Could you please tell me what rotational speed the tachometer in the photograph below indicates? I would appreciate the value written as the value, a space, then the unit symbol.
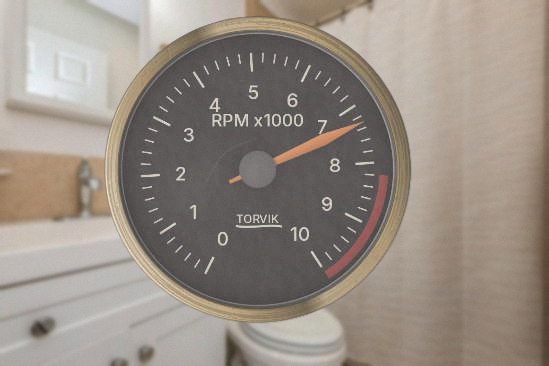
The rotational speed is 7300 rpm
